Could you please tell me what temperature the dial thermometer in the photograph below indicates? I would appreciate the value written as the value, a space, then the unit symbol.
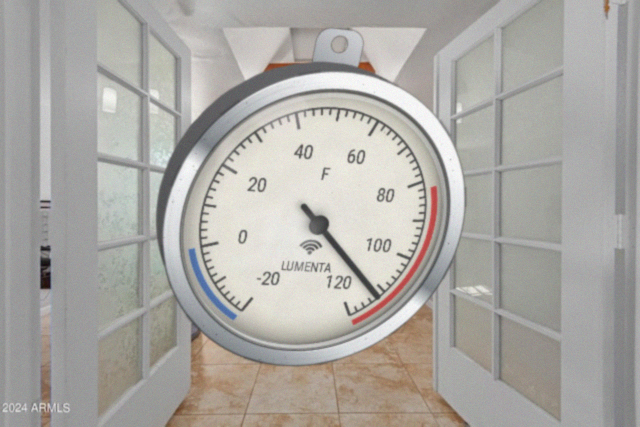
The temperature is 112 °F
